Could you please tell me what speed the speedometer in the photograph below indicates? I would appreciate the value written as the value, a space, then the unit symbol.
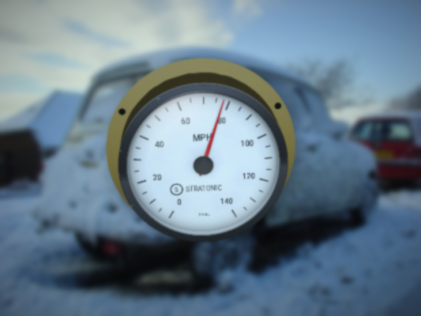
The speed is 77.5 mph
